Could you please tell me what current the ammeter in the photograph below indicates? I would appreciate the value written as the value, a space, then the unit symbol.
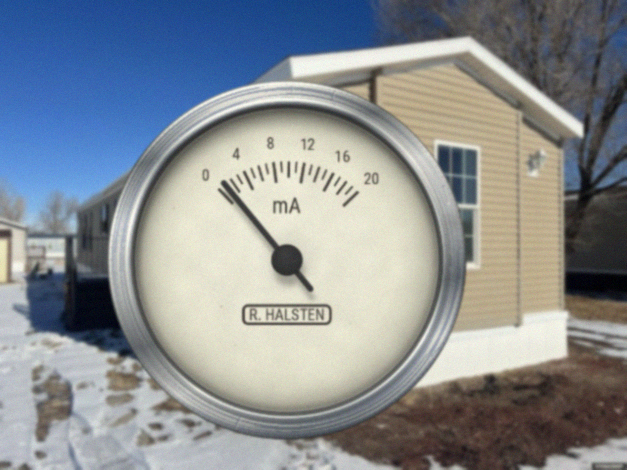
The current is 1 mA
